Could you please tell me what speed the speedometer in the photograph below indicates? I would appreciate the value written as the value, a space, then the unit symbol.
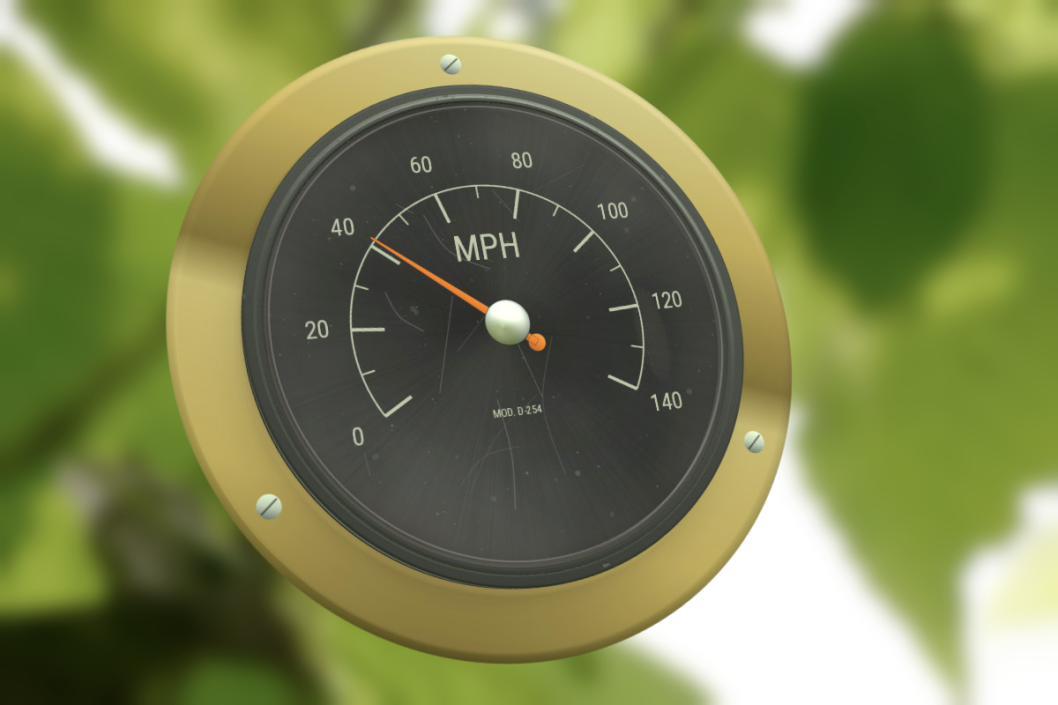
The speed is 40 mph
